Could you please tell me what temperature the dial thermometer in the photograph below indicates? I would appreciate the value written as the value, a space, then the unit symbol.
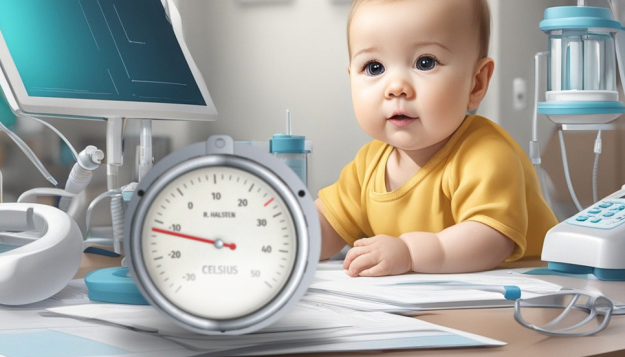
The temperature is -12 °C
